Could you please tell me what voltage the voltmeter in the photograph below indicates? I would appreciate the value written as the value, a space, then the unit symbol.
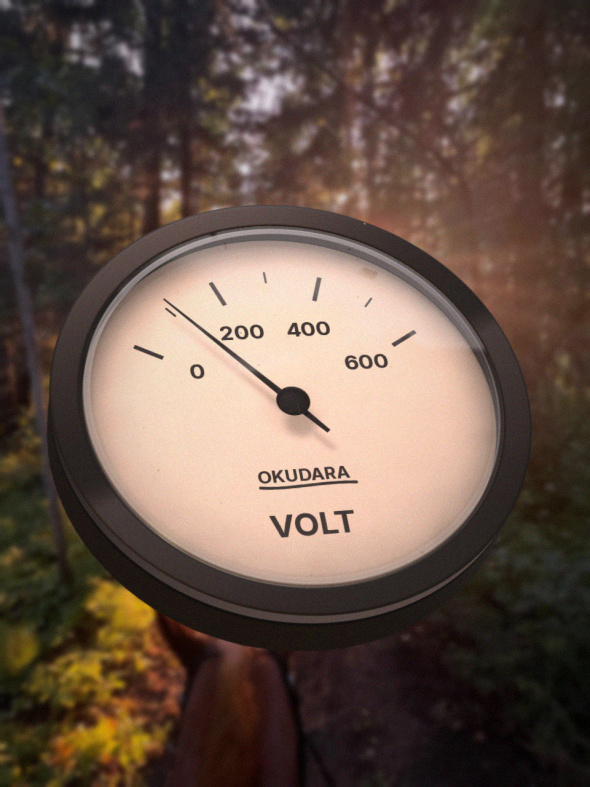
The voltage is 100 V
